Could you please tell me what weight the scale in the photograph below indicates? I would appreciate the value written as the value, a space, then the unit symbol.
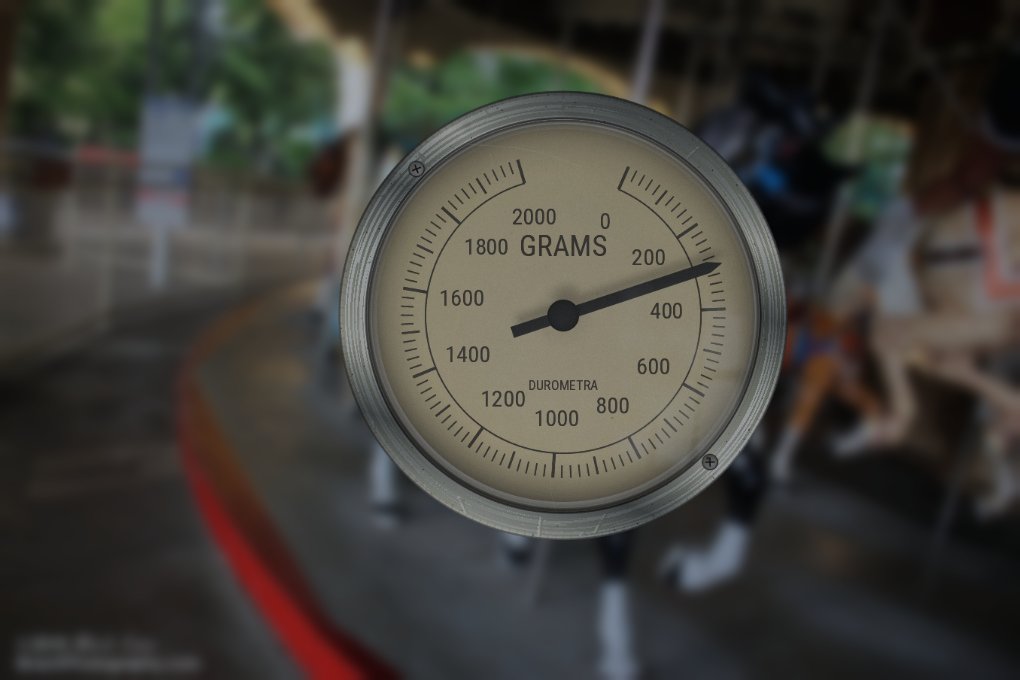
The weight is 300 g
